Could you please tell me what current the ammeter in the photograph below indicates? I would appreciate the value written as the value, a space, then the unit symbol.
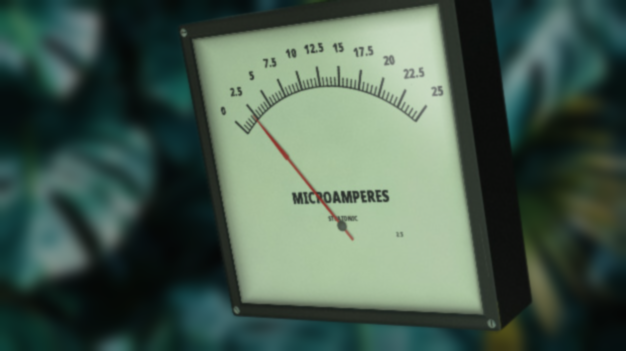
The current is 2.5 µA
